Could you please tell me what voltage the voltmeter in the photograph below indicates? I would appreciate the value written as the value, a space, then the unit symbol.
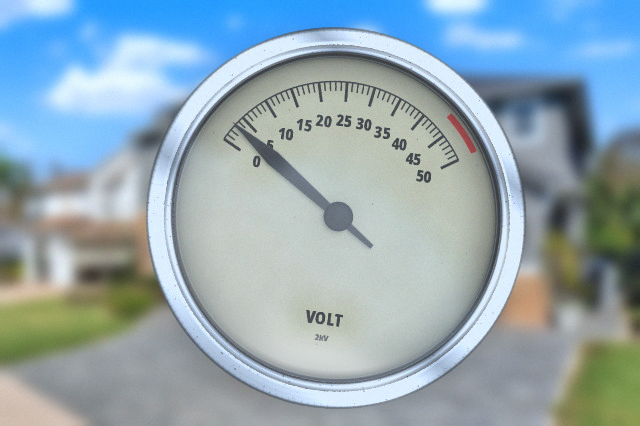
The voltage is 3 V
